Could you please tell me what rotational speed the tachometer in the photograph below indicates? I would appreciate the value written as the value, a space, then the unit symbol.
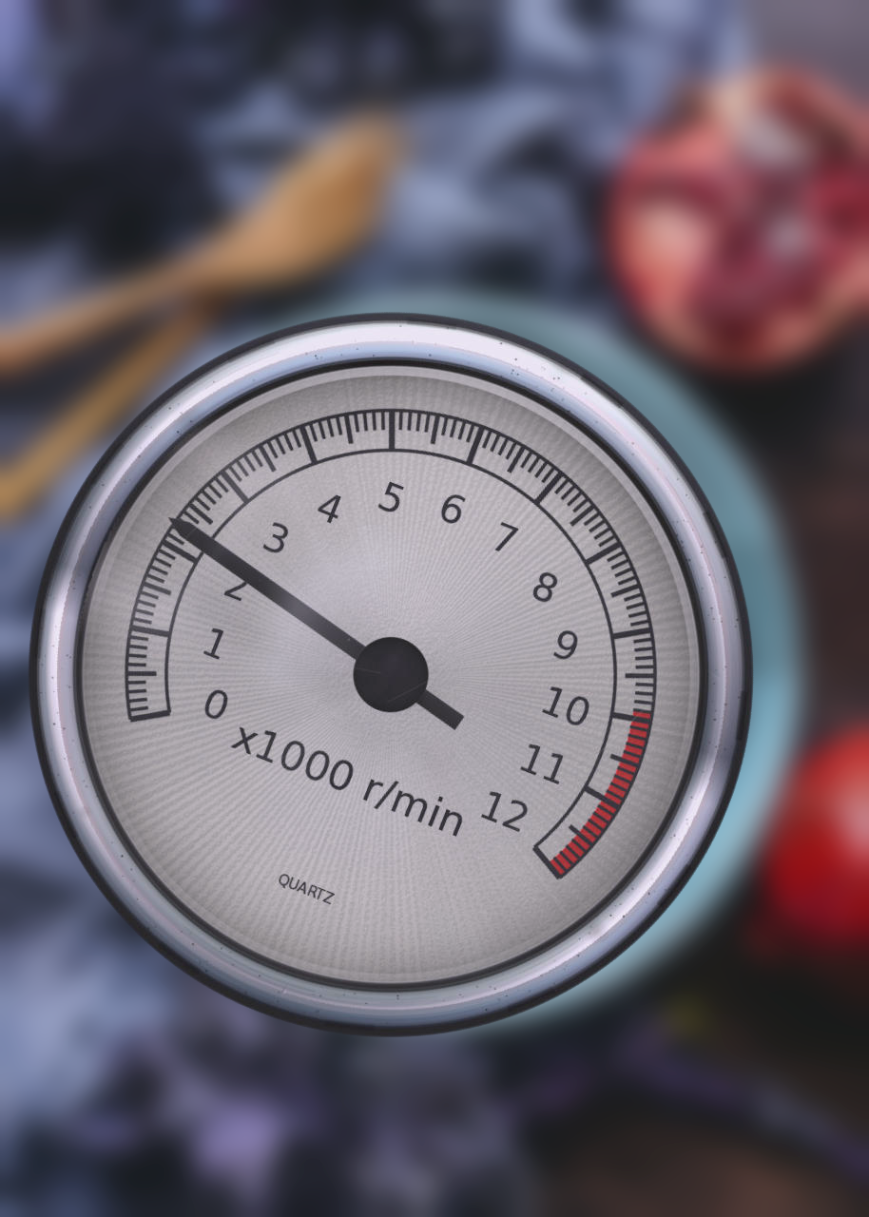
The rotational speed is 2250 rpm
